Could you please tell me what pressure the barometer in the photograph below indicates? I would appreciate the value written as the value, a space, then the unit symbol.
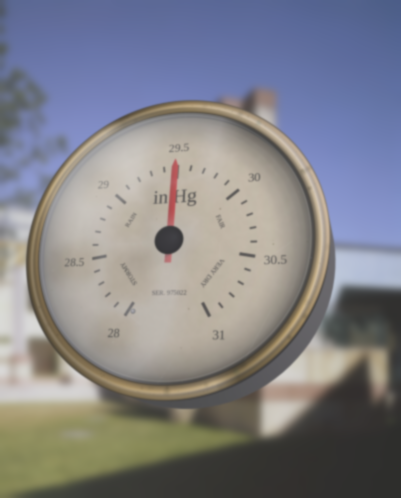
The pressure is 29.5 inHg
